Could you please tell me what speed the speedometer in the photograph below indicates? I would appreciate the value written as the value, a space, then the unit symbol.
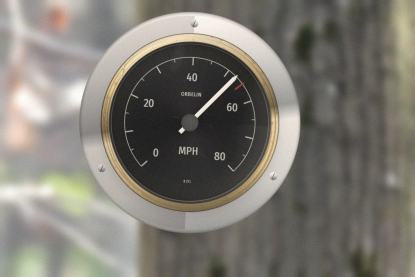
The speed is 52.5 mph
